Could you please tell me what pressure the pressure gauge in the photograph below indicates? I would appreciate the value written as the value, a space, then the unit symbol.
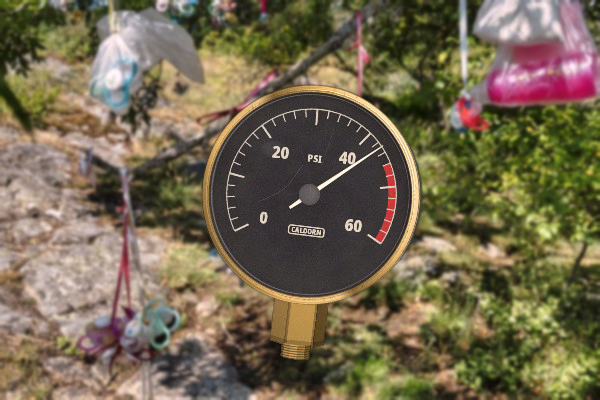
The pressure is 43 psi
